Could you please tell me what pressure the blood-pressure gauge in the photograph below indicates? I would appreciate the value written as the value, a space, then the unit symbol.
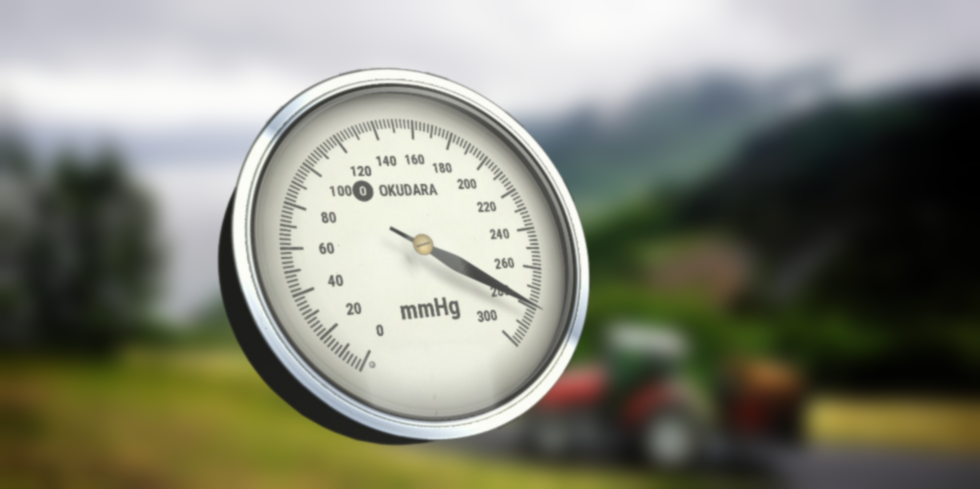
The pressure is 280 mmHg
